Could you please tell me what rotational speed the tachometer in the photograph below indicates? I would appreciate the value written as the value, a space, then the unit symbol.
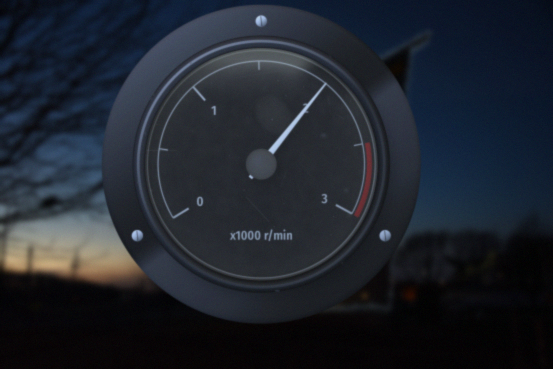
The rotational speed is 2000 rpm
